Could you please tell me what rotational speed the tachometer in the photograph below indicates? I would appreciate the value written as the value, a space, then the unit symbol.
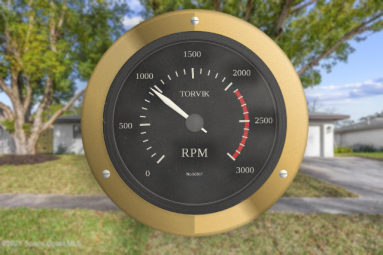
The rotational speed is 950 rpm
